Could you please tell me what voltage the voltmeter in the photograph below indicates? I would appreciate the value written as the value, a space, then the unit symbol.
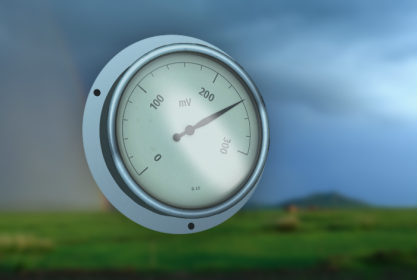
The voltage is 240 mV
